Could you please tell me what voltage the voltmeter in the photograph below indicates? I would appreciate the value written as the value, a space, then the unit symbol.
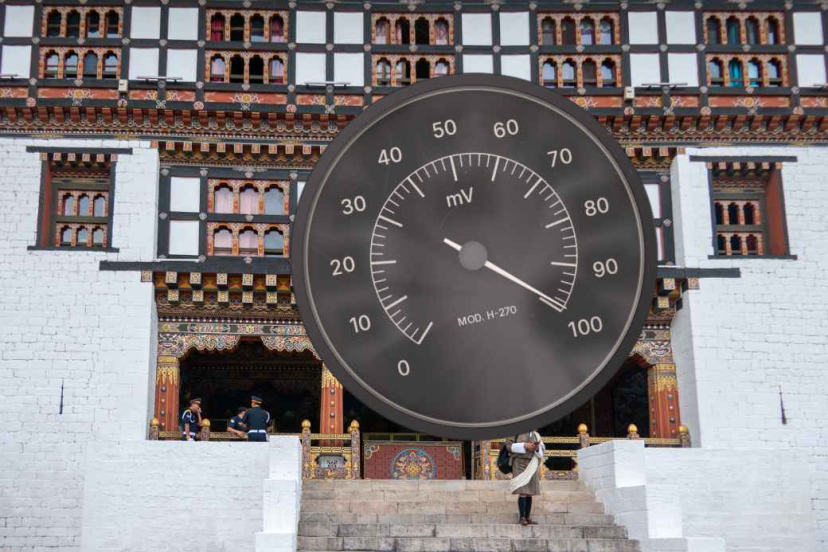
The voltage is 99 mV
